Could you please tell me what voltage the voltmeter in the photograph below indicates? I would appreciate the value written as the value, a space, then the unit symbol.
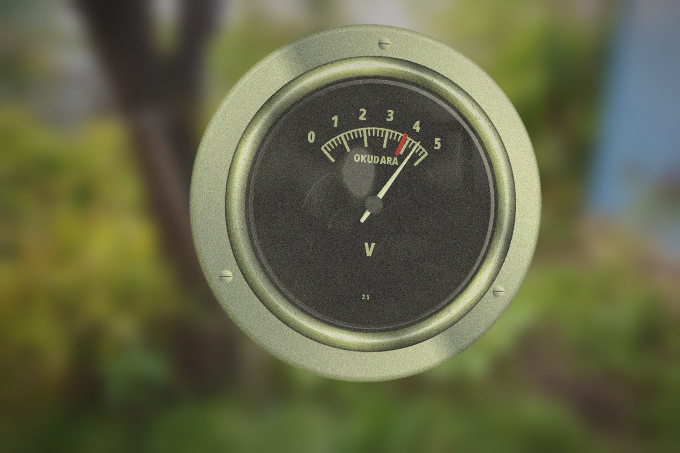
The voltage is 4.4 V
